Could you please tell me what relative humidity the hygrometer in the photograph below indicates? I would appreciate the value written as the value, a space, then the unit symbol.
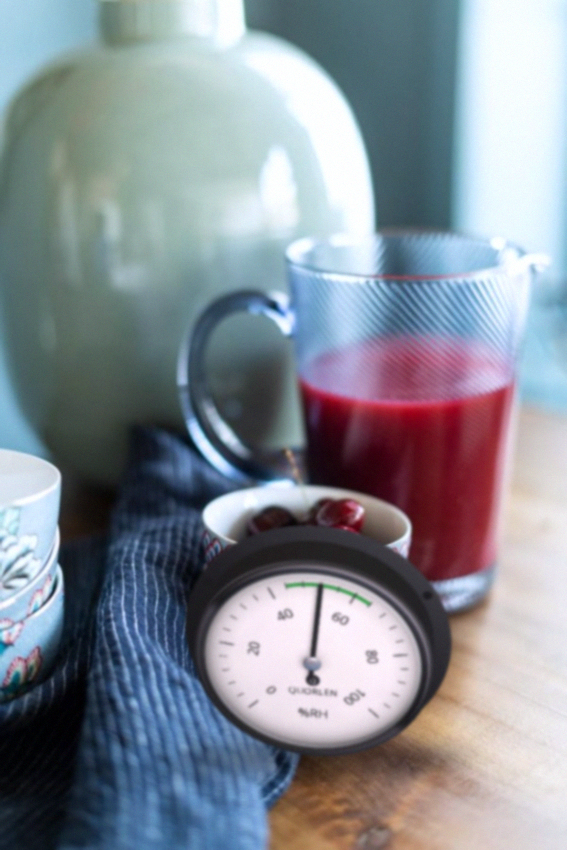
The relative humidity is 52 %
